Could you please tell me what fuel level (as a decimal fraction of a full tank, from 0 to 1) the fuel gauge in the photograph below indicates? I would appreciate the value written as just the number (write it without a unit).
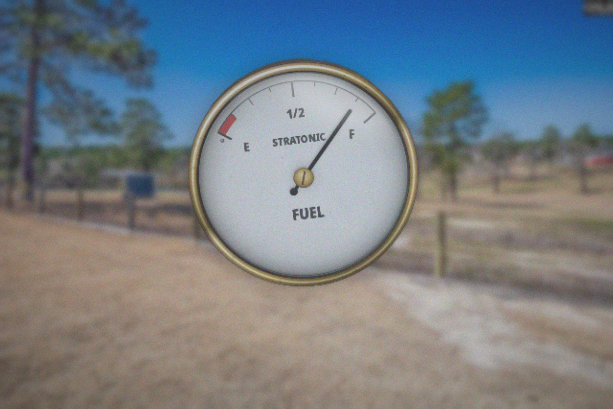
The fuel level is 0.875
